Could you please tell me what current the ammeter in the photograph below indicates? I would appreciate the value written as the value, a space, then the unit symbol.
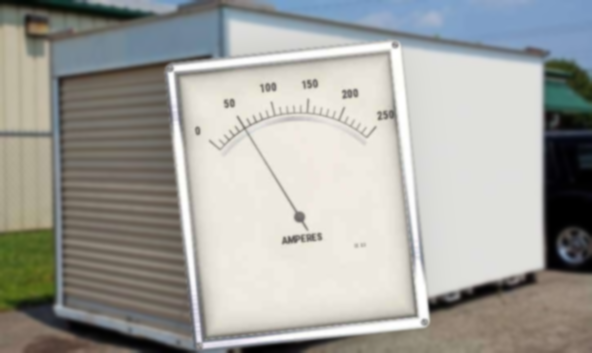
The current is 50 A
